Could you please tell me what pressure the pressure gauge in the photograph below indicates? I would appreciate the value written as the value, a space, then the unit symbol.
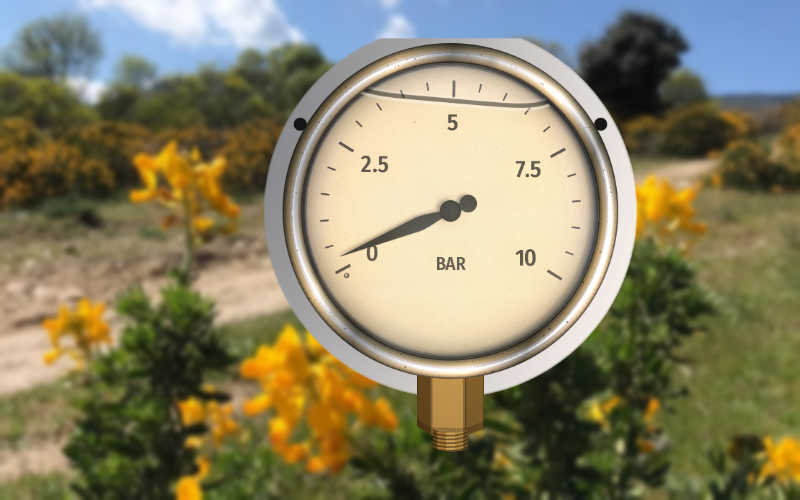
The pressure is 0.25 bar
